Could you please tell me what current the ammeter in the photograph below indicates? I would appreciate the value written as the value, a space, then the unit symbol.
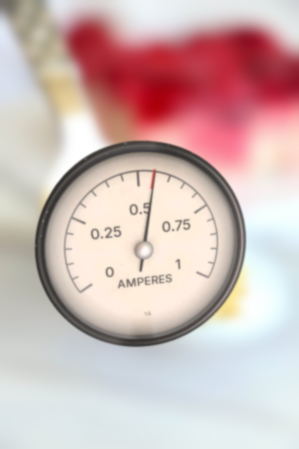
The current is 0.55 A
